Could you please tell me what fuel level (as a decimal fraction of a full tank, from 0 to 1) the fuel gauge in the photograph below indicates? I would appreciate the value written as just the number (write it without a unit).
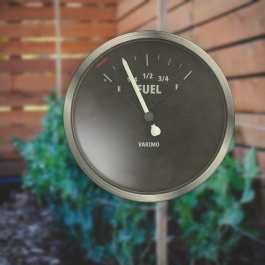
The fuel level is 0.25
